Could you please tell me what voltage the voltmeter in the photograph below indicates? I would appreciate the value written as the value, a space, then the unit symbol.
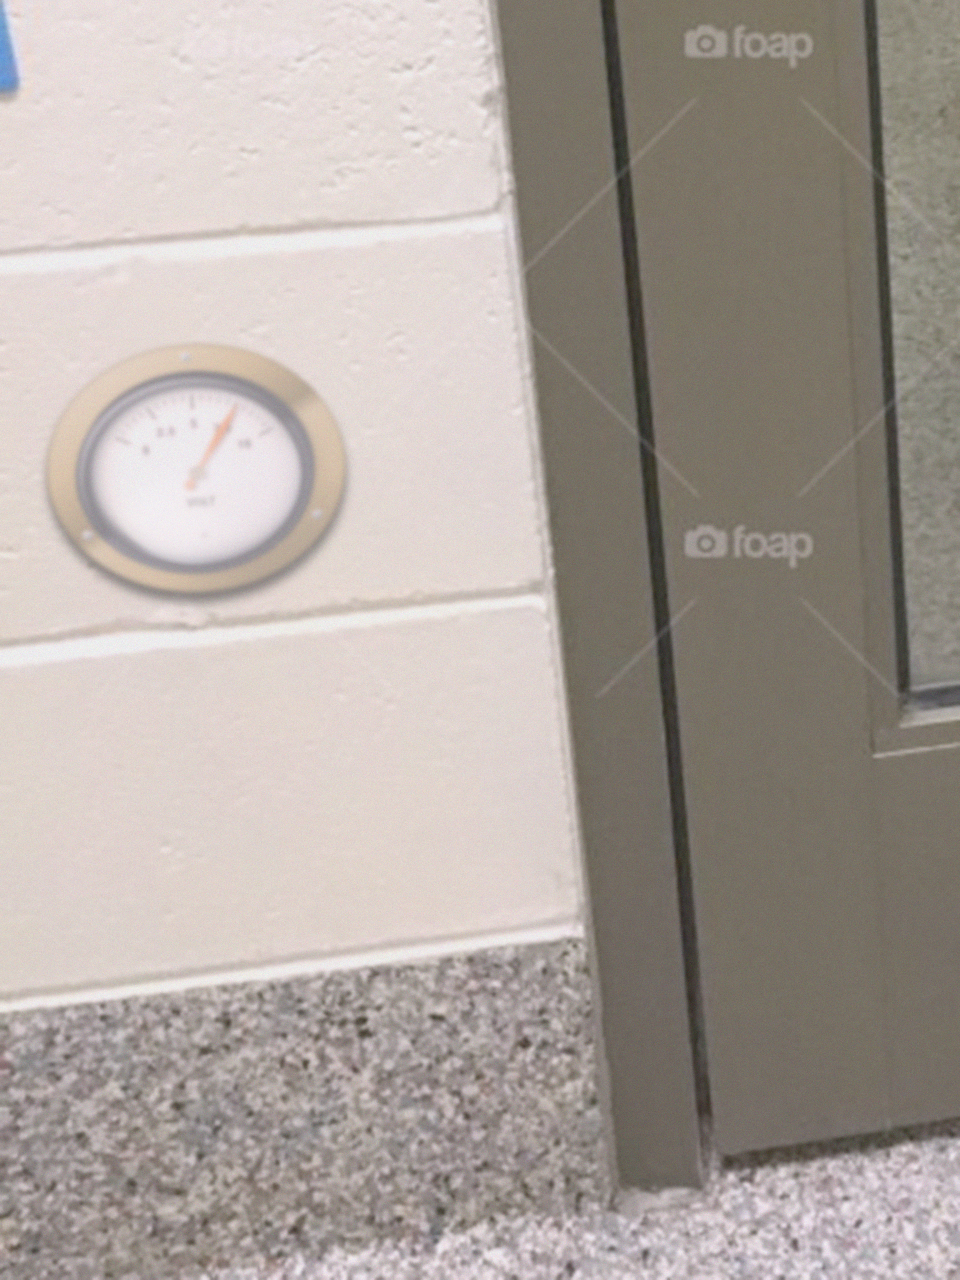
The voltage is 7.5 V
